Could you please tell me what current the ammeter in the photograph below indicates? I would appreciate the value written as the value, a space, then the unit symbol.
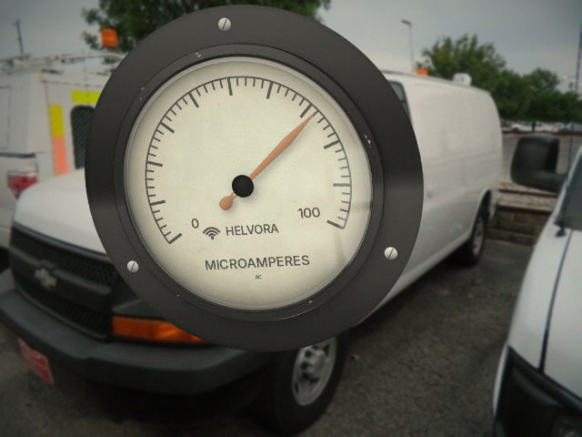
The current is 72 µA
